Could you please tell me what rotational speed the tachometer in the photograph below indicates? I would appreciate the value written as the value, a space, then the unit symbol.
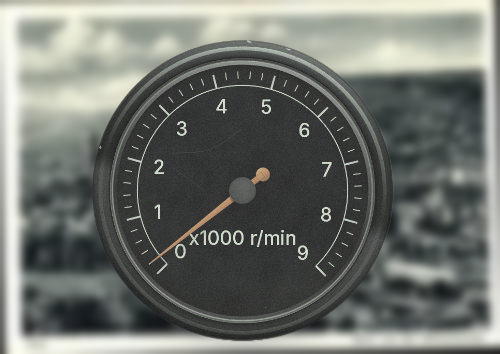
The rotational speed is 200 rpm
